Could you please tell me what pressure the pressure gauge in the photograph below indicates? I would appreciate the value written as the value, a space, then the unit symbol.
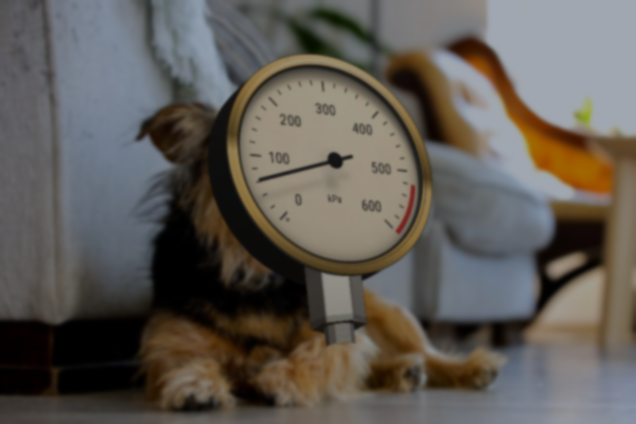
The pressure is 60 kPa
